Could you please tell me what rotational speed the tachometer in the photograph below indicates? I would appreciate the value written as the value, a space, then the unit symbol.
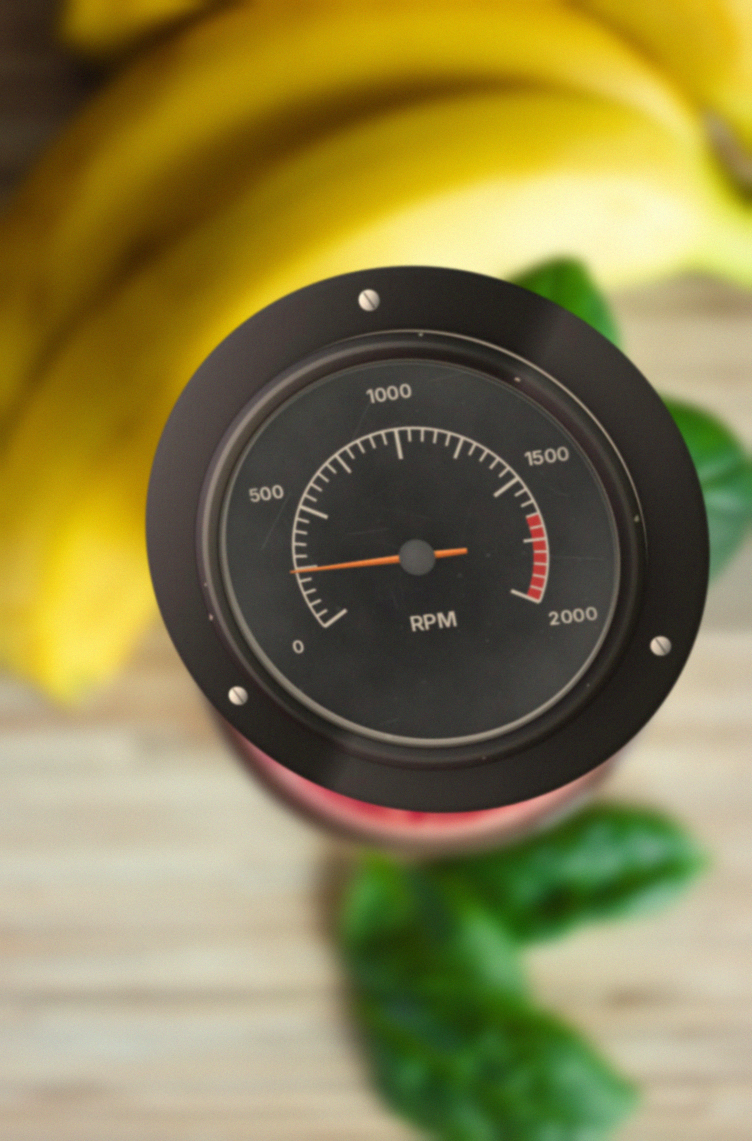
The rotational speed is 250 rpm
